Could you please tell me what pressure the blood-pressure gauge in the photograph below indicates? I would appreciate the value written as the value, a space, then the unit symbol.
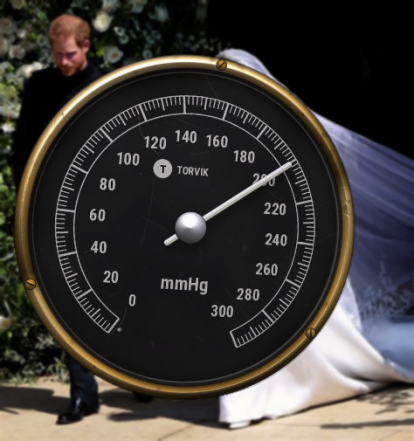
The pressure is 200 mmHg
